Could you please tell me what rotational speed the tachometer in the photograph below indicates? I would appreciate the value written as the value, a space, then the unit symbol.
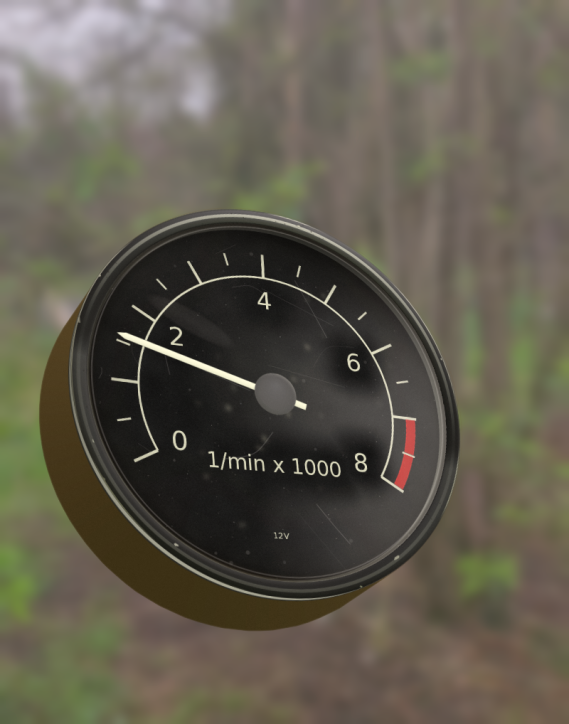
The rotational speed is 1500 rpm
